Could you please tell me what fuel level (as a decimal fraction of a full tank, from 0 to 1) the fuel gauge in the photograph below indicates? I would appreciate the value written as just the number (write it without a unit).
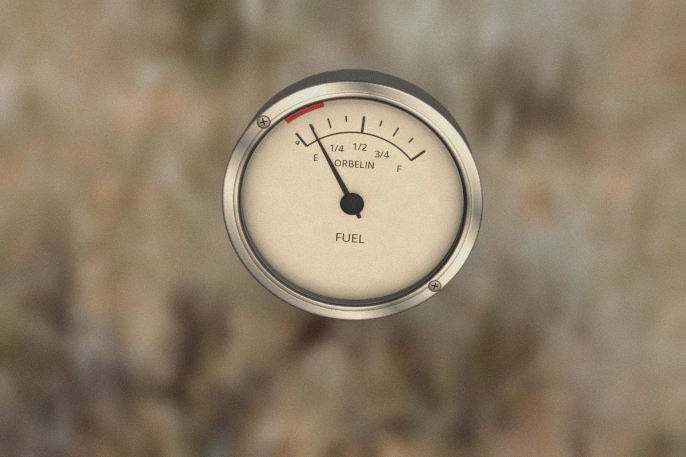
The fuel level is 0.125
